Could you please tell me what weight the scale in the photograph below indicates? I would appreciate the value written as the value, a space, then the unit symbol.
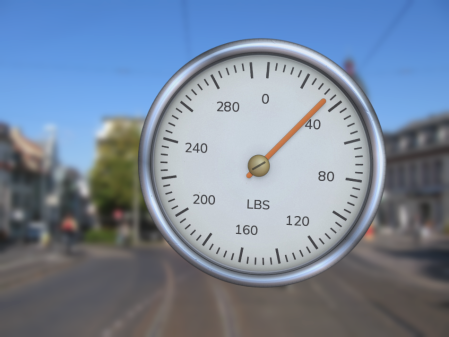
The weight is 34 lb
